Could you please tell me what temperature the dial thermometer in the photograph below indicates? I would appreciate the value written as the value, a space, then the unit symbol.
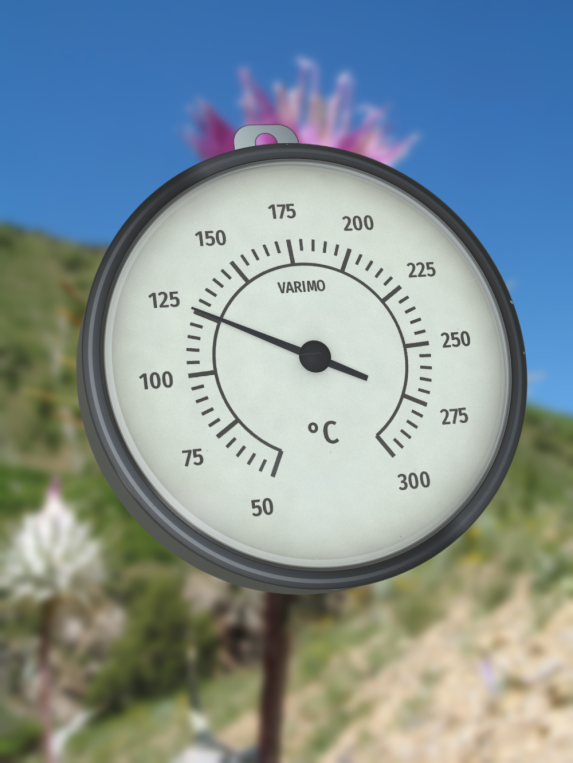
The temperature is 125 °C
